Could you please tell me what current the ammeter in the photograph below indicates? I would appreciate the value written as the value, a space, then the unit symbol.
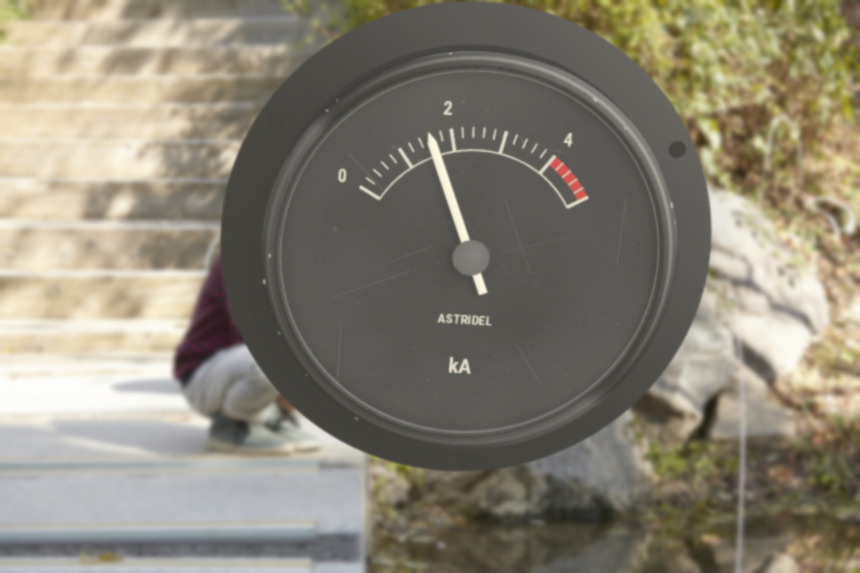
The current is 1.6 kA
